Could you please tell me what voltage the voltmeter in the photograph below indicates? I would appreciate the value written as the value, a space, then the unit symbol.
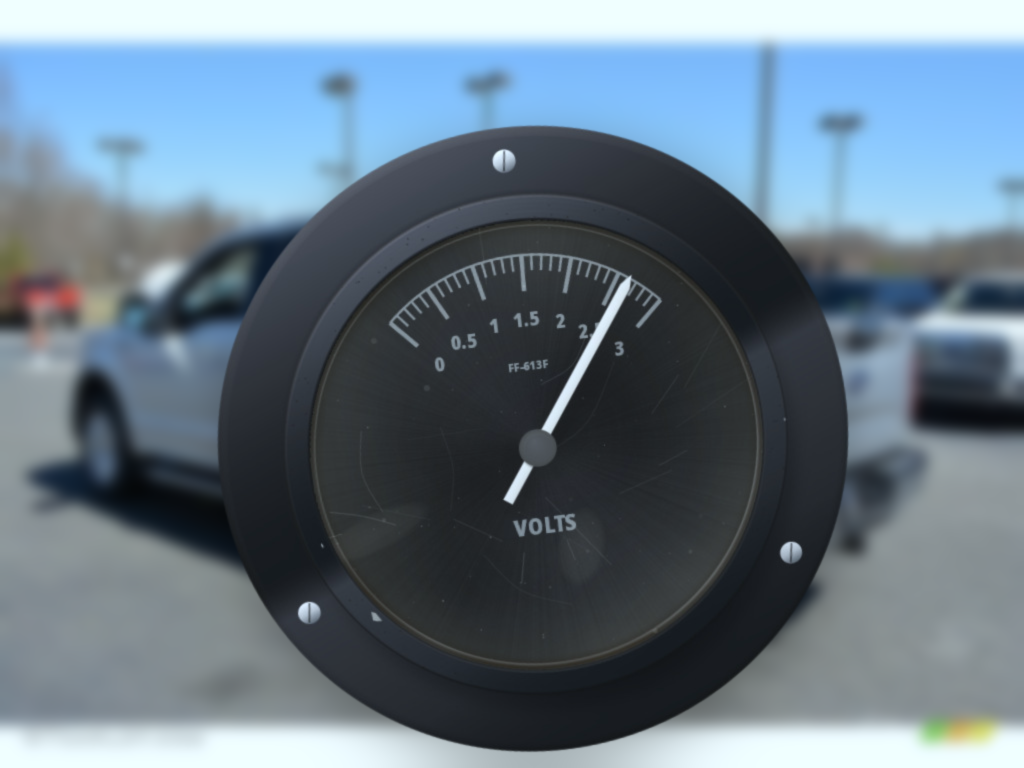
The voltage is 2.6 V
